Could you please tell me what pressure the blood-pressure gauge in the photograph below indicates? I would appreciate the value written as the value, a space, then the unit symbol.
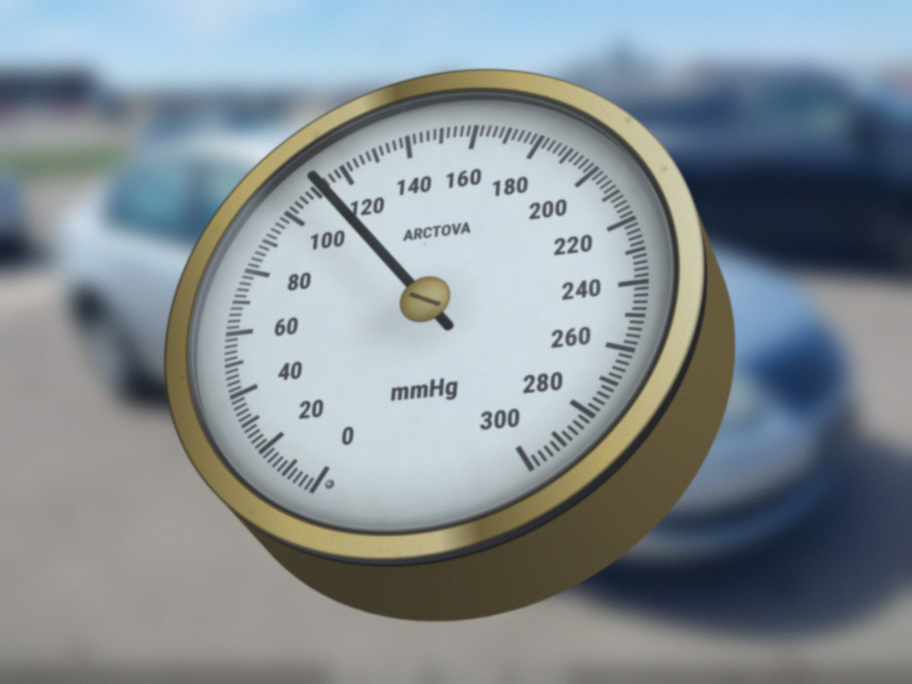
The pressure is 112 mmHg
